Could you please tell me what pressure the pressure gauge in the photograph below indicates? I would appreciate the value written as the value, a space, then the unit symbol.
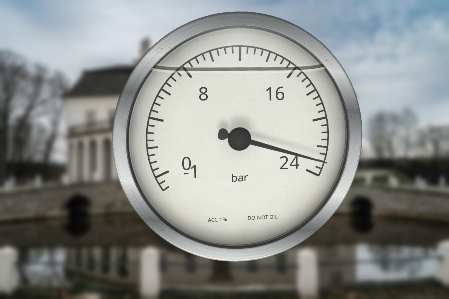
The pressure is 23 bar
